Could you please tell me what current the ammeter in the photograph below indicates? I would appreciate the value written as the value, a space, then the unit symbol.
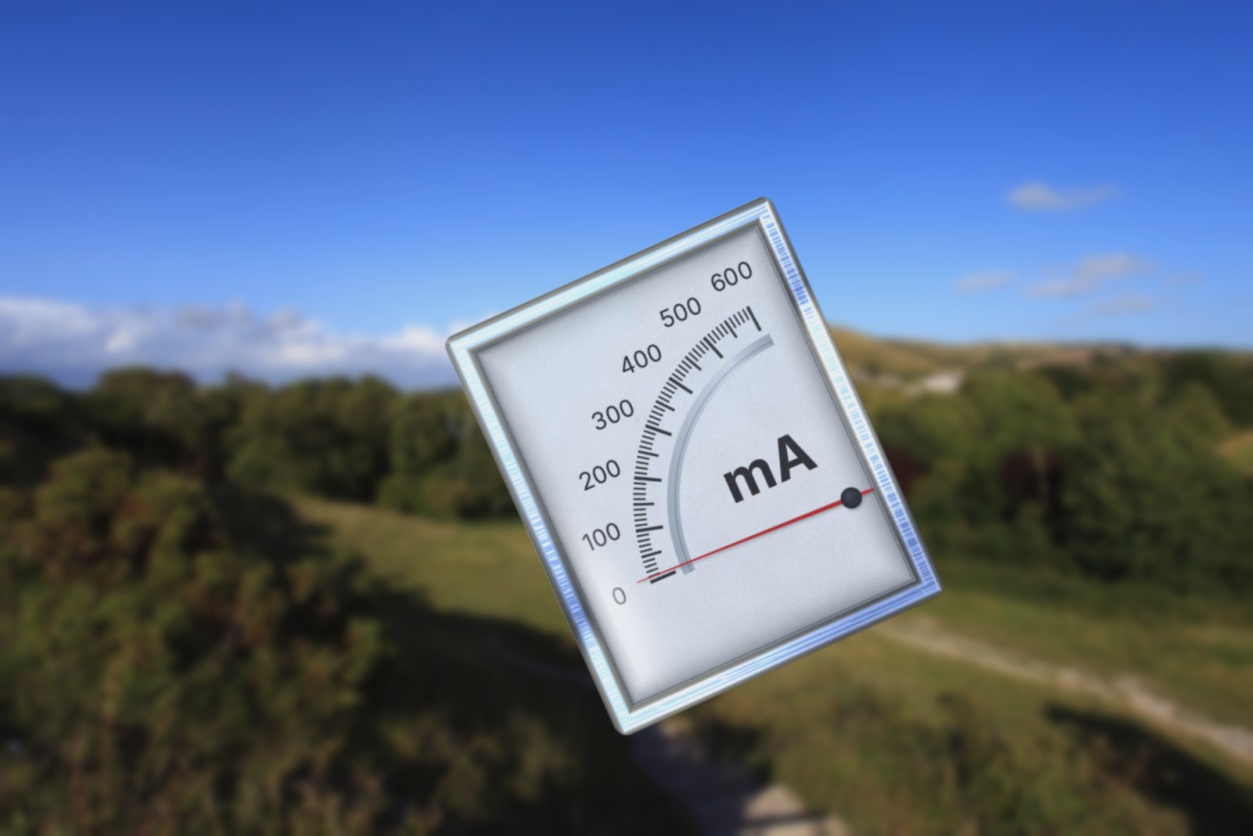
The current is 10 mA
